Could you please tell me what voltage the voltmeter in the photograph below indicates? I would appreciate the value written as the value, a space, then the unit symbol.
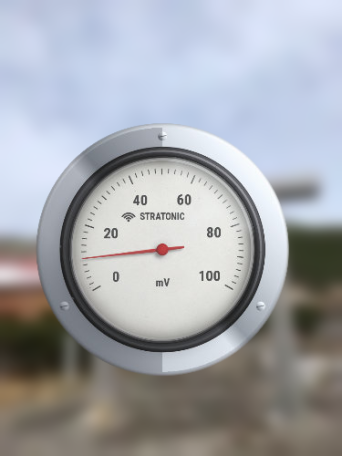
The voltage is 10 mV
